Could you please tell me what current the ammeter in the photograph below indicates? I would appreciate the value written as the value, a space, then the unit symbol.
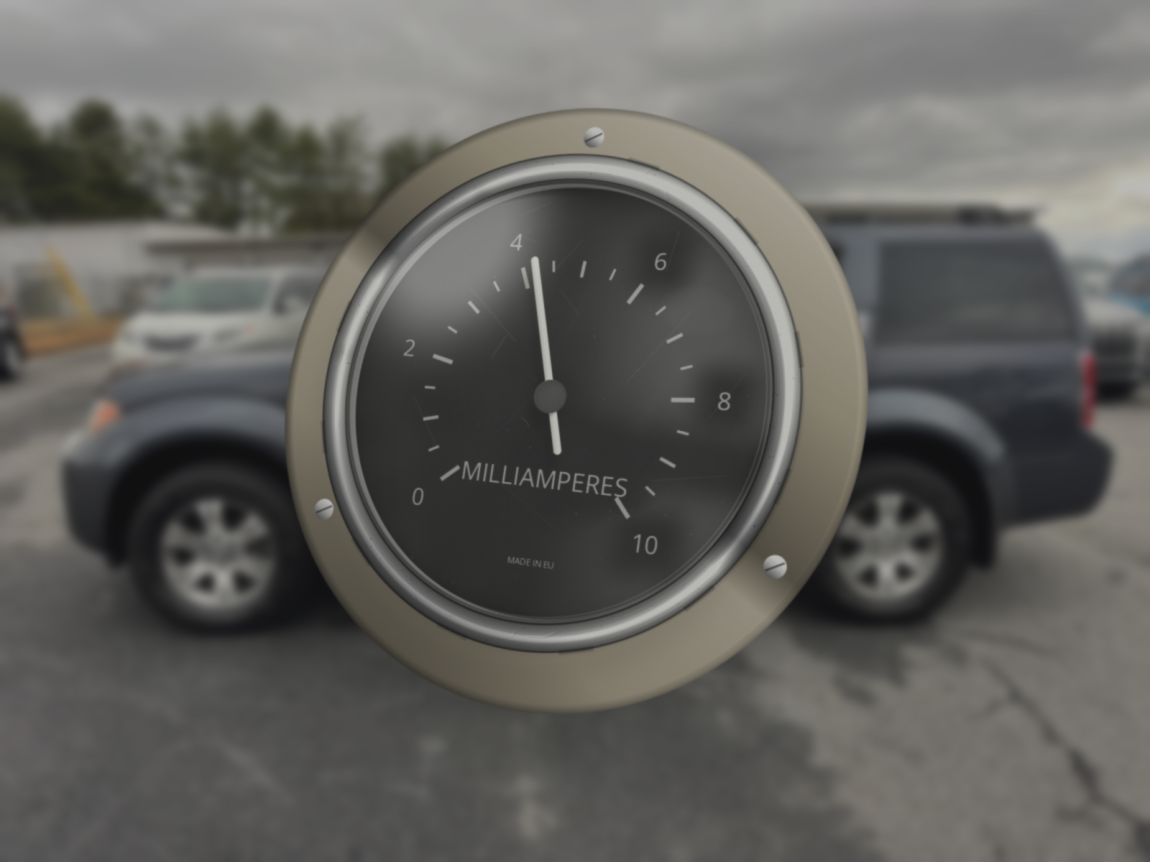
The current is 4.25 mA
